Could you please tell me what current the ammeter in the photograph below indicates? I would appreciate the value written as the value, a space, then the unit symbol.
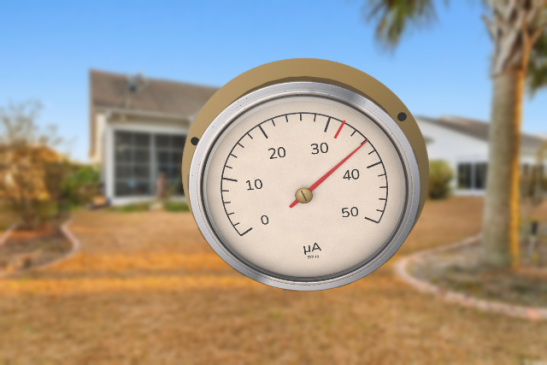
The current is 36 µA
